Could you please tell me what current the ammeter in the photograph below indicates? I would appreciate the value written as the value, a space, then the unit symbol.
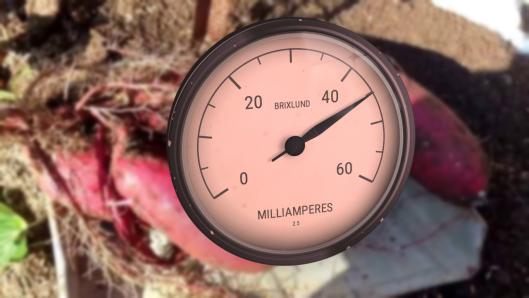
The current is 45 mA
